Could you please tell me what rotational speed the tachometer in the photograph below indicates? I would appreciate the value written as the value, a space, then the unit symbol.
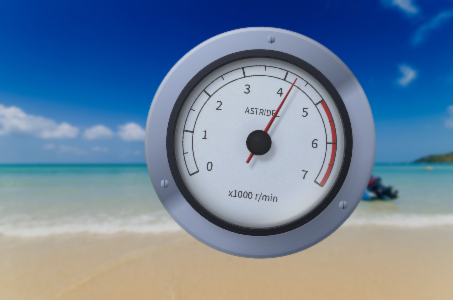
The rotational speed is 4250 rpm
